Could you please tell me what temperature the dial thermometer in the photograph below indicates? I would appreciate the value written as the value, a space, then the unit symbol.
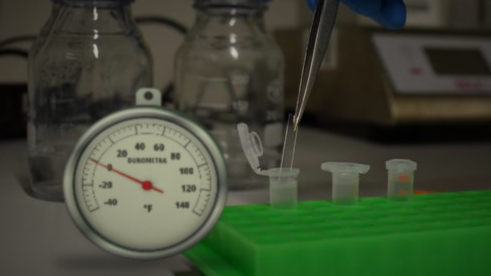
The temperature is 0 °F
